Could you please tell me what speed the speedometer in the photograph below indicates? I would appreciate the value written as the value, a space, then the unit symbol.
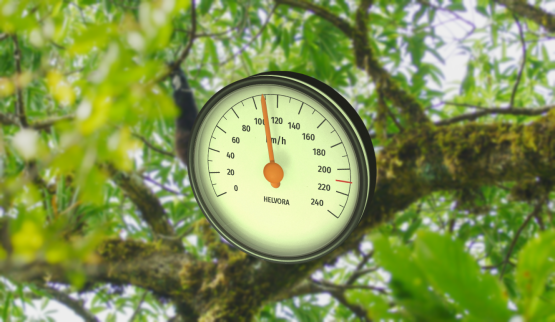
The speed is 110 km/h
